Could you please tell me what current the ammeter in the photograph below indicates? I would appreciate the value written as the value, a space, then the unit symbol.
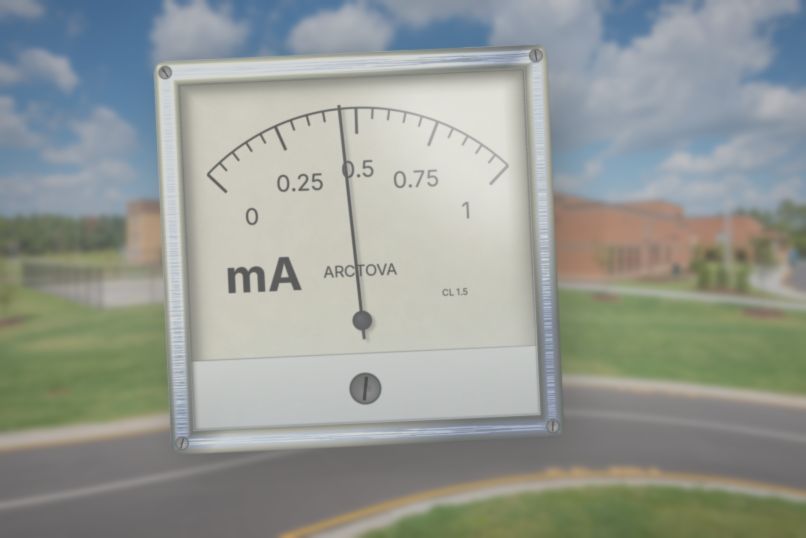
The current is 0.45 mA
